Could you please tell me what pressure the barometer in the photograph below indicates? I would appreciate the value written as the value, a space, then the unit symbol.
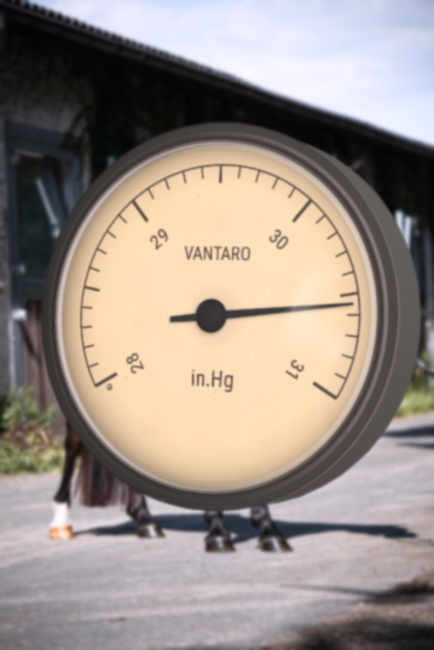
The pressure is 30.55 inHg
